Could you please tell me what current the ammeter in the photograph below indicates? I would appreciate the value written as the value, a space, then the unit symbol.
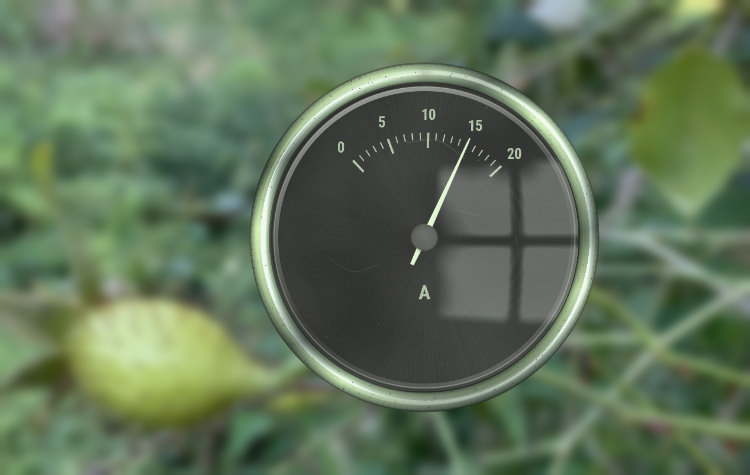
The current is 15 A
